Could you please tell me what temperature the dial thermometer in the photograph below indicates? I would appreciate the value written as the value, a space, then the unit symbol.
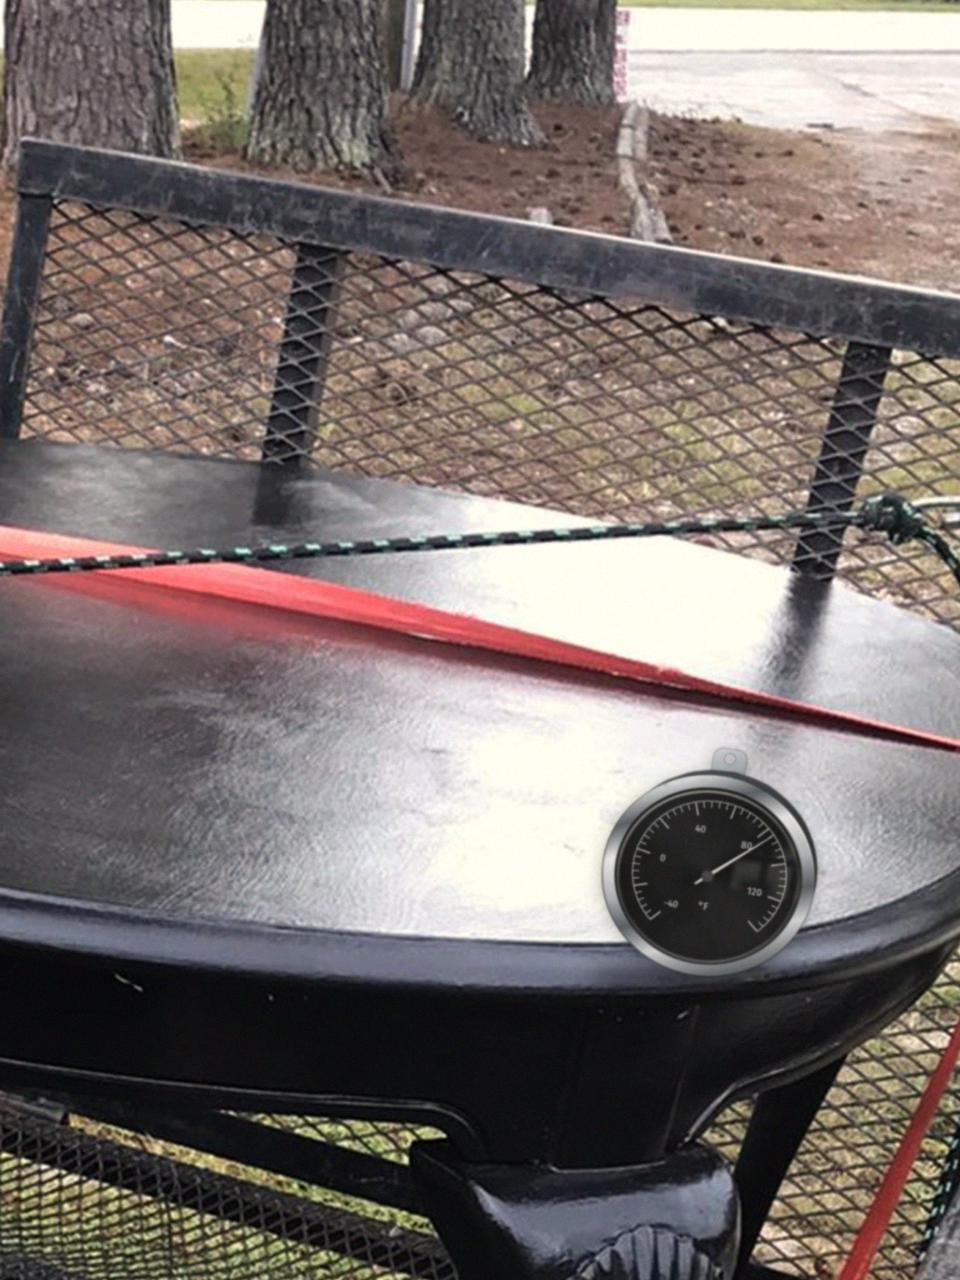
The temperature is 84 °F
